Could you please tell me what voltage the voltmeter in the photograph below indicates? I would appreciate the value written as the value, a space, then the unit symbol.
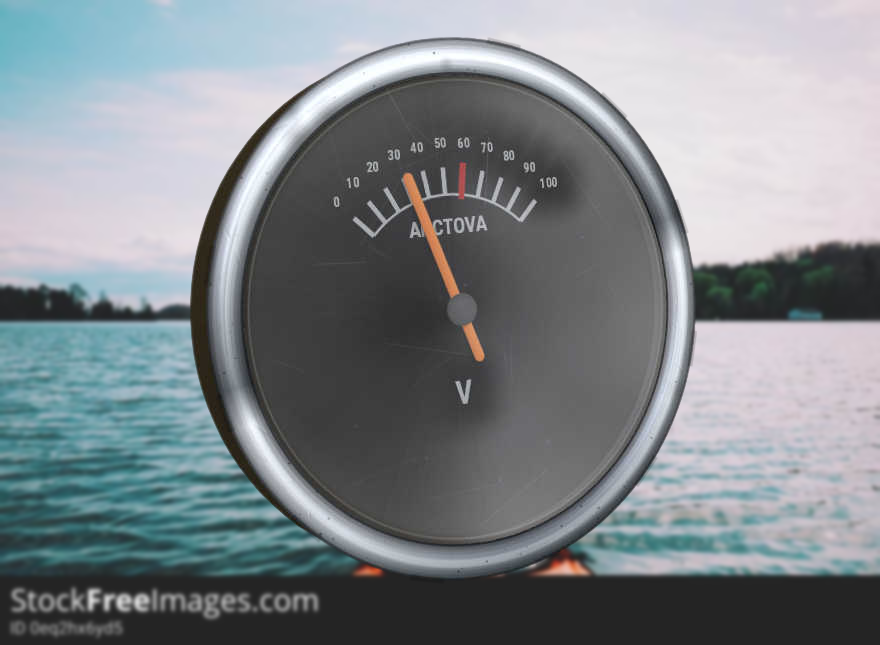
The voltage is 30 V
